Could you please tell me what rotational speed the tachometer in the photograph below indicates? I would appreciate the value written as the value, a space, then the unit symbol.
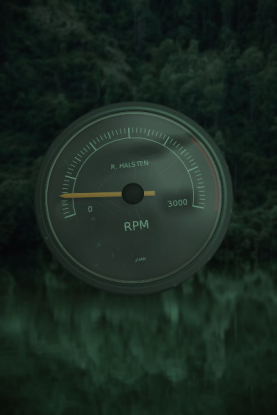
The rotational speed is 250 rpm
